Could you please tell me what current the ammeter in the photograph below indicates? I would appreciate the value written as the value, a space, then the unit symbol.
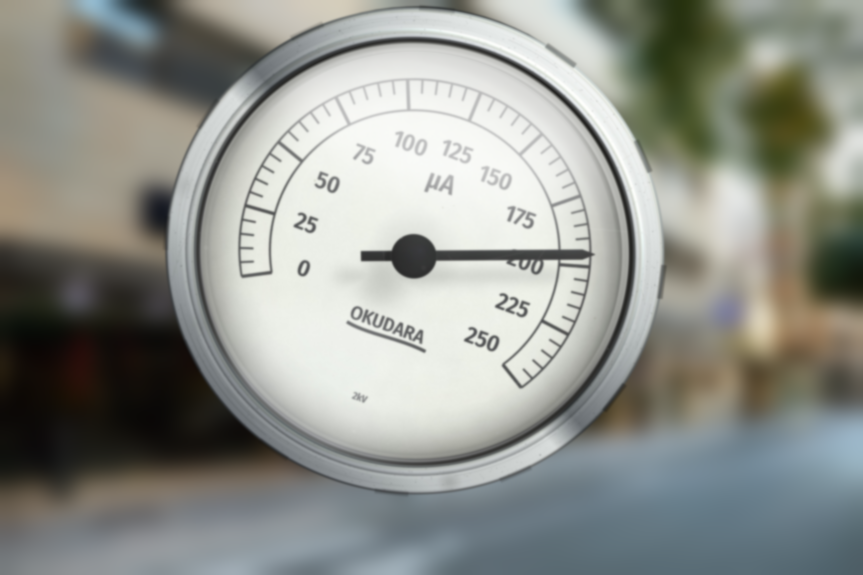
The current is 195 µA
